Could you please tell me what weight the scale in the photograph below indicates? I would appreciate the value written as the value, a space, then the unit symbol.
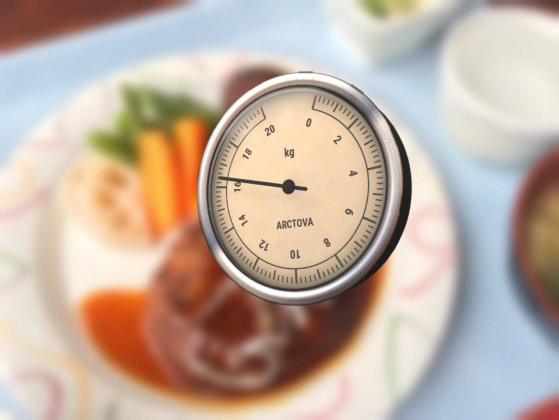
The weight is 16.4 kg
